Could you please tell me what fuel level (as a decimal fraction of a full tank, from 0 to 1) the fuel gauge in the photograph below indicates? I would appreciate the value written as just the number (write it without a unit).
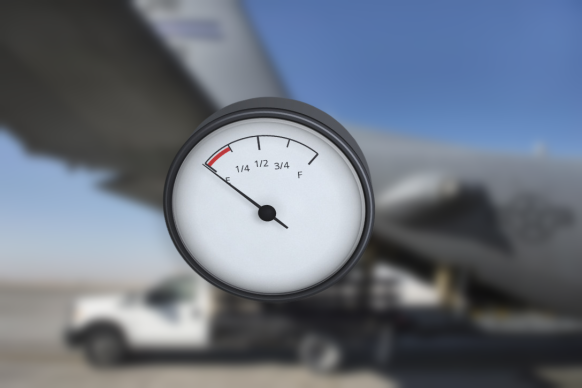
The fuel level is 0
